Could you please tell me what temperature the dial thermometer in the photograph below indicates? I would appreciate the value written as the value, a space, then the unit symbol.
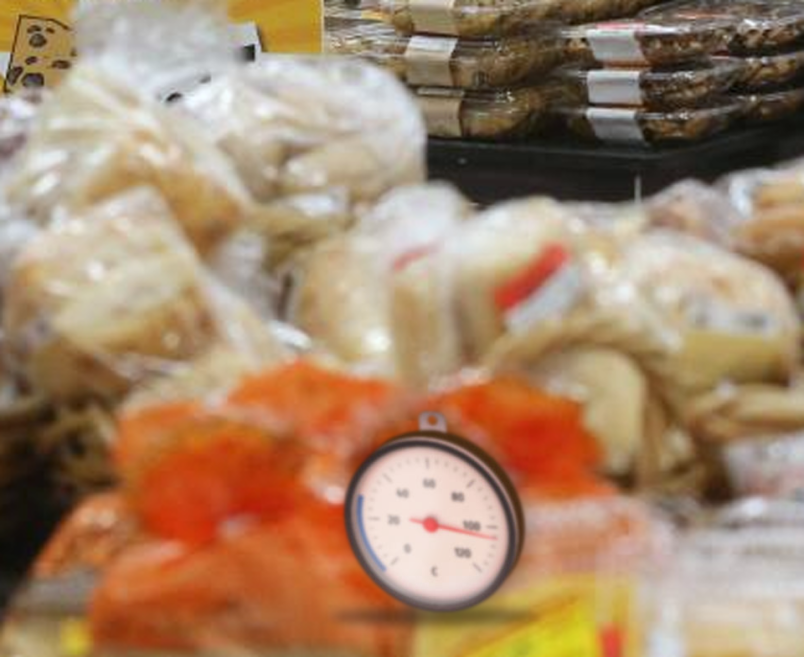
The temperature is 104 °C
